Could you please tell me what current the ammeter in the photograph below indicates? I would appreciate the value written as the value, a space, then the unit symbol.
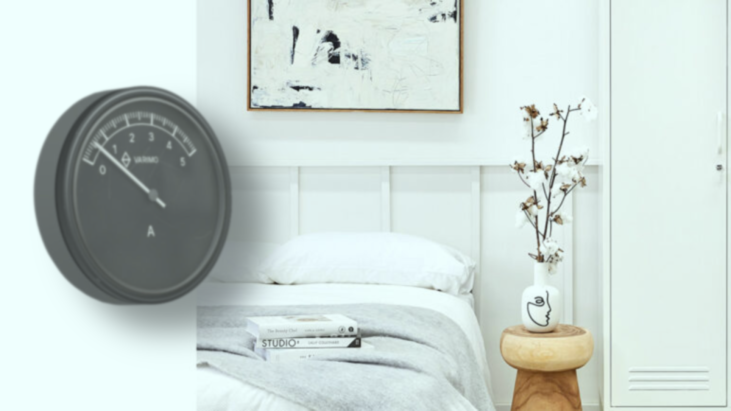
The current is 0.5 A
